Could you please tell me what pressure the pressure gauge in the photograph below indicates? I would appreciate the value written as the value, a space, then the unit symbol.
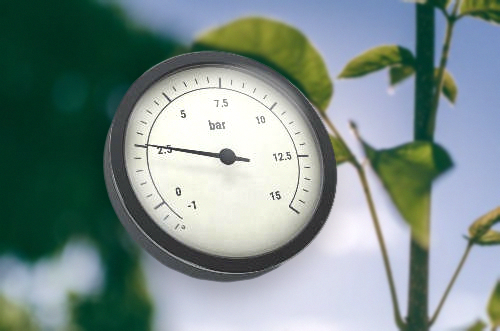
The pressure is 2.5 bar
